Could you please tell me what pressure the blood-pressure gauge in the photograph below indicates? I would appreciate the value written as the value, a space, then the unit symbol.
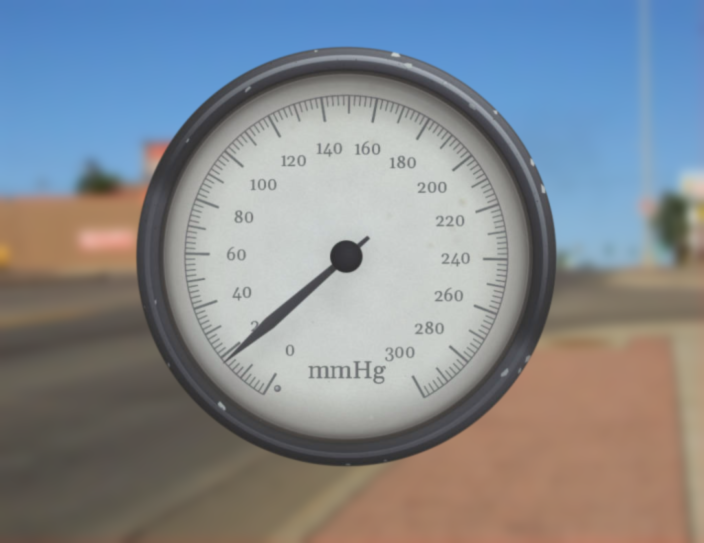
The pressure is 18 mmHg
